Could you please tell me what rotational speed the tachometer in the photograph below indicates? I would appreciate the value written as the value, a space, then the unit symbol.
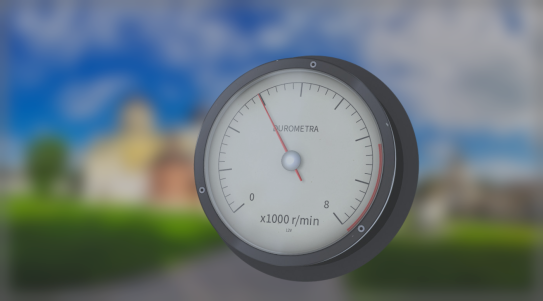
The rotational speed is 3000 rpm
